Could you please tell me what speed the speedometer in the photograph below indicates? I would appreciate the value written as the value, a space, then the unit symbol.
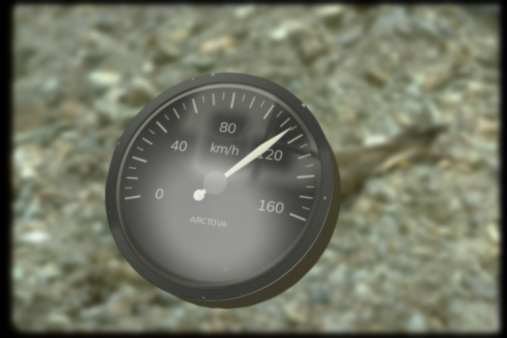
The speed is 115 km/h
